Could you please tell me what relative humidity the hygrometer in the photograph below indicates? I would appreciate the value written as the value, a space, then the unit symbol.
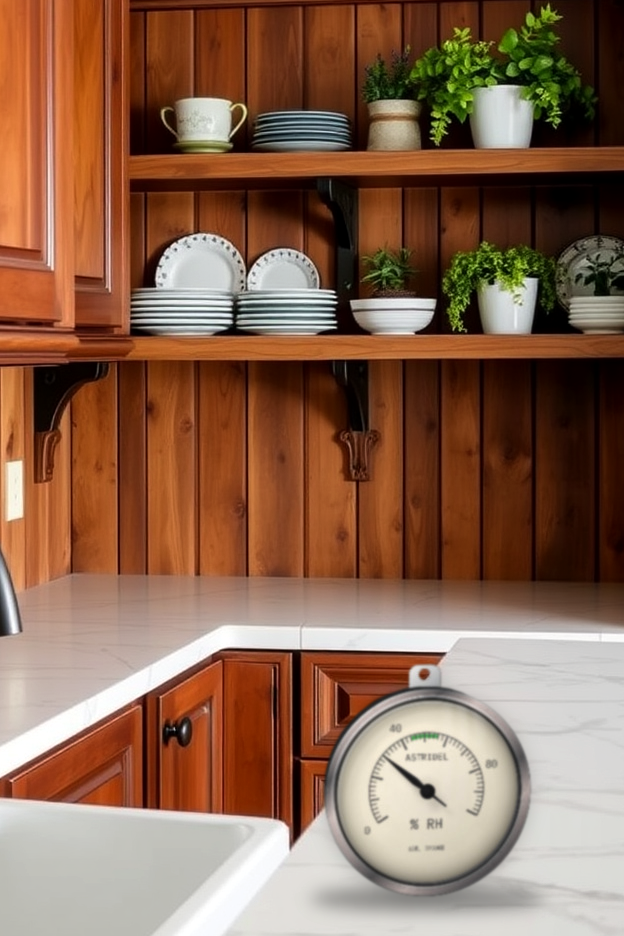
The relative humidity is 30 %
